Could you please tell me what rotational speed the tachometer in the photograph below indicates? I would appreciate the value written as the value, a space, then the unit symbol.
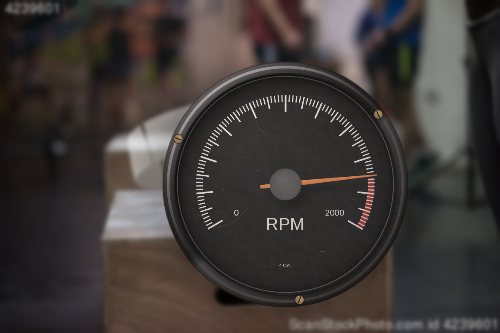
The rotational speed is 1700 rpm
